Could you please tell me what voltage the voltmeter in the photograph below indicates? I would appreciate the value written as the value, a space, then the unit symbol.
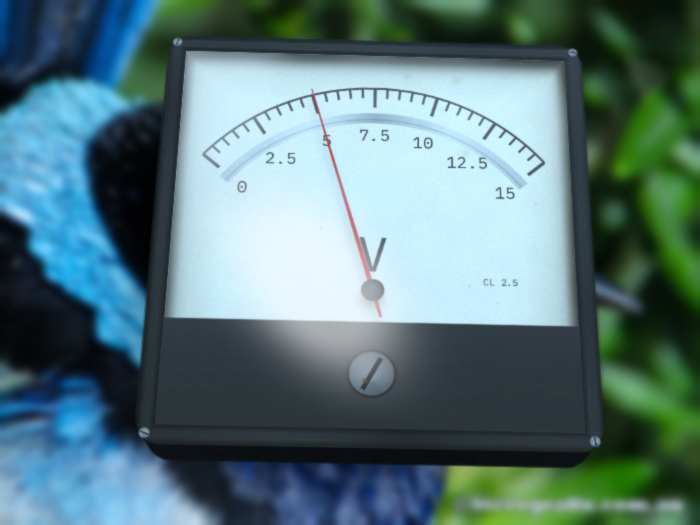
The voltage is 5 V
